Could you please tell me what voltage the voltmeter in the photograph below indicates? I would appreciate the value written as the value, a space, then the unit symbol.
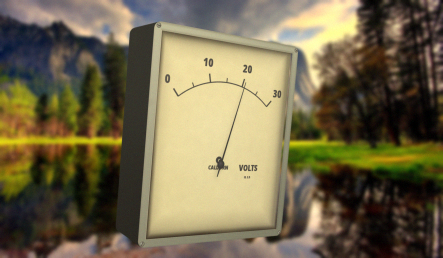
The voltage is 20 V
